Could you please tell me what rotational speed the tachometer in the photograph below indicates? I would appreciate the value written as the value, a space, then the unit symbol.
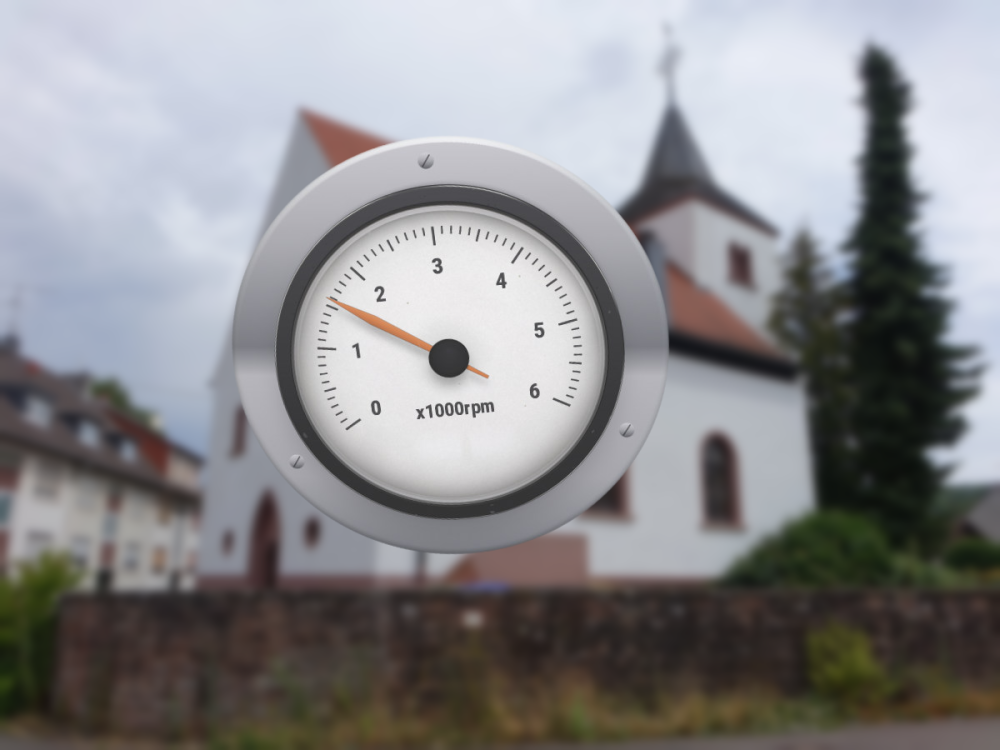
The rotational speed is 1600 rpm
